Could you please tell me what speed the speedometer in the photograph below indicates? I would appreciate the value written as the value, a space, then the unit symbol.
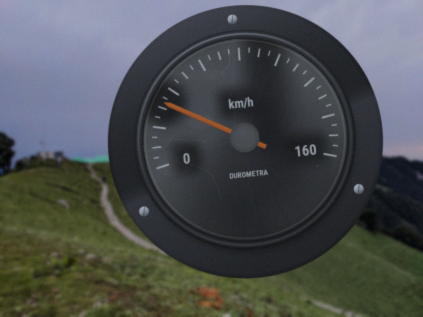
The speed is 32.5 km/h
